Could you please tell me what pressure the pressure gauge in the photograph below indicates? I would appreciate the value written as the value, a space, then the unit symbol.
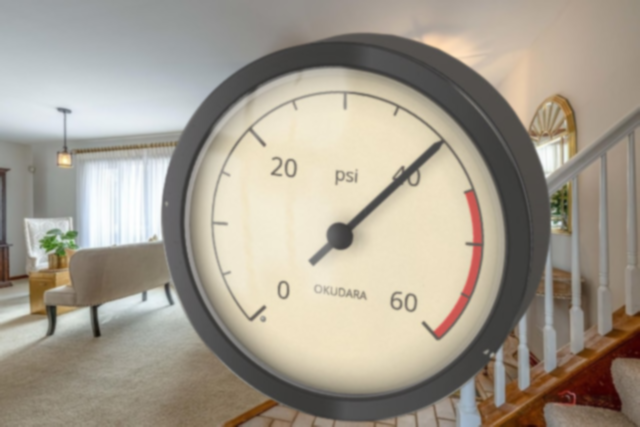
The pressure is 40 psi
